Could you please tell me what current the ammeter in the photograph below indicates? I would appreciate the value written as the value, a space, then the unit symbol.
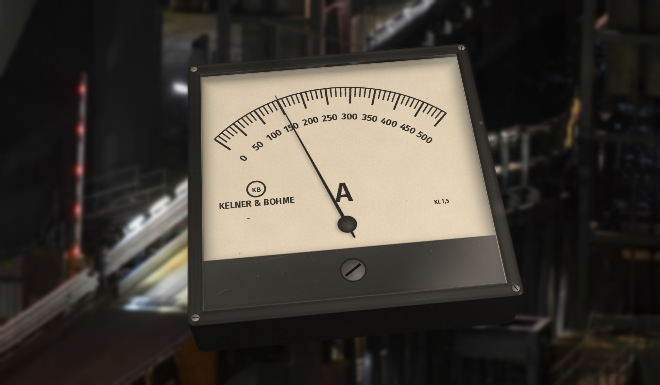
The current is 150 A
